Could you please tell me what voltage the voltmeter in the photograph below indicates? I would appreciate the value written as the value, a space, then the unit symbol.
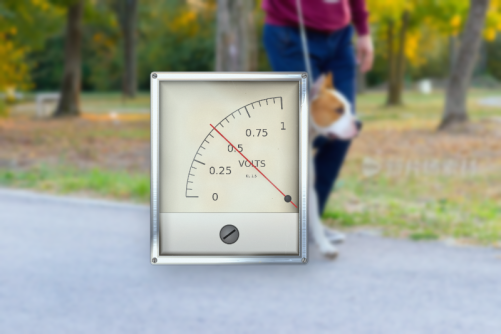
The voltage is 0.5 V
